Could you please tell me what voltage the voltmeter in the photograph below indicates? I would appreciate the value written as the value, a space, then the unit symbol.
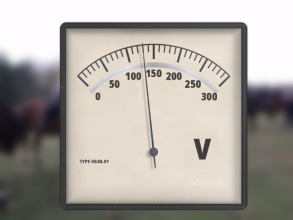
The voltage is 130 V
